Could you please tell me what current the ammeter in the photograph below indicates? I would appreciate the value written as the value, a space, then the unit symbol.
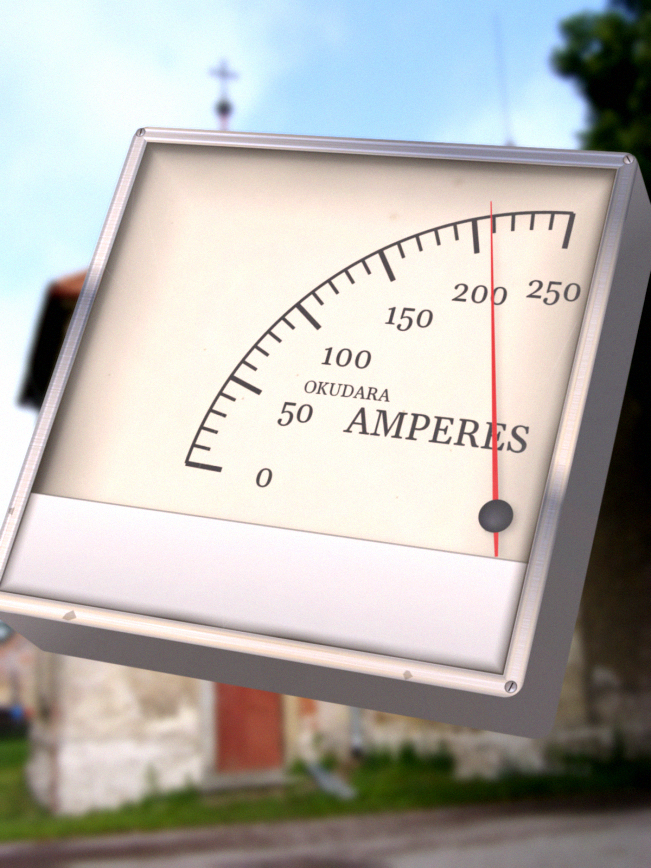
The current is 210 A
